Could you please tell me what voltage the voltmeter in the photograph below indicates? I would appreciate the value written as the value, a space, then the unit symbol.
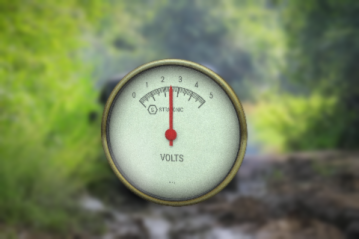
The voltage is 2.5 V
